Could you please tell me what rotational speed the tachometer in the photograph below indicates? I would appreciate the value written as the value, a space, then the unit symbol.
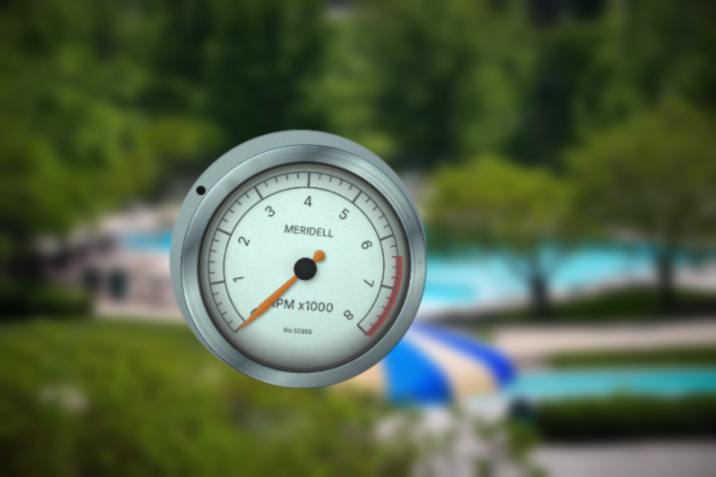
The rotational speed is 0 rpm
